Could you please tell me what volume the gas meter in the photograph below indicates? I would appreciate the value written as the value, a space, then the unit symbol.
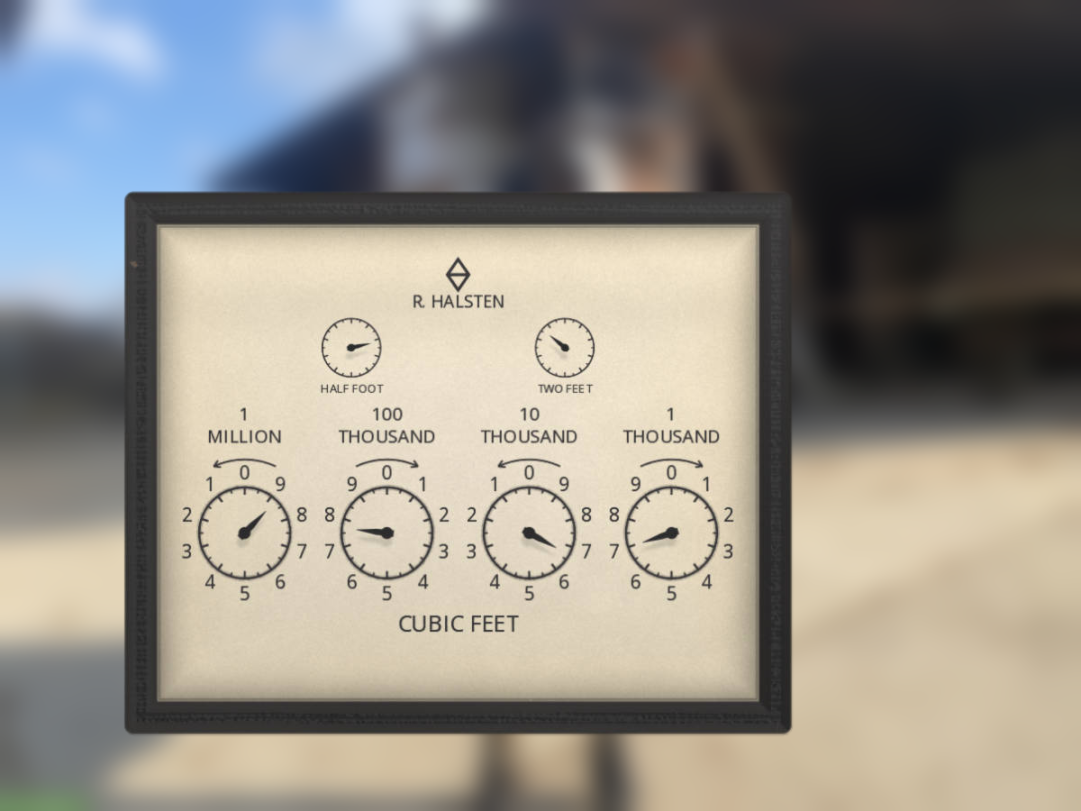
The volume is 876700 ft³
